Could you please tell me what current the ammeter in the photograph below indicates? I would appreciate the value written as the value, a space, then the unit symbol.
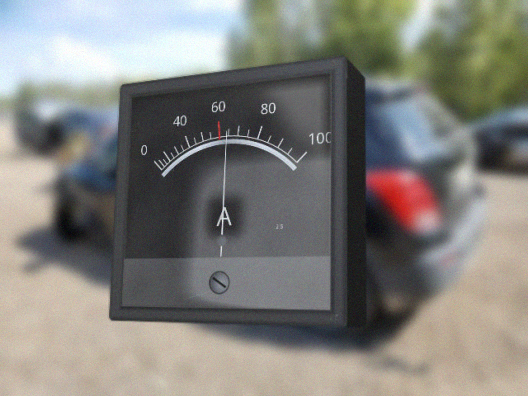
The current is 65 A
